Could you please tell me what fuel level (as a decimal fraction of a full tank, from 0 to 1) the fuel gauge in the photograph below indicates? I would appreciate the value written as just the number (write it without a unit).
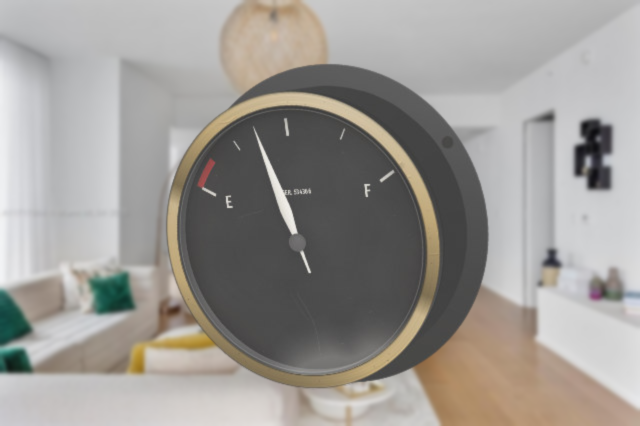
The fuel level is 0.375
